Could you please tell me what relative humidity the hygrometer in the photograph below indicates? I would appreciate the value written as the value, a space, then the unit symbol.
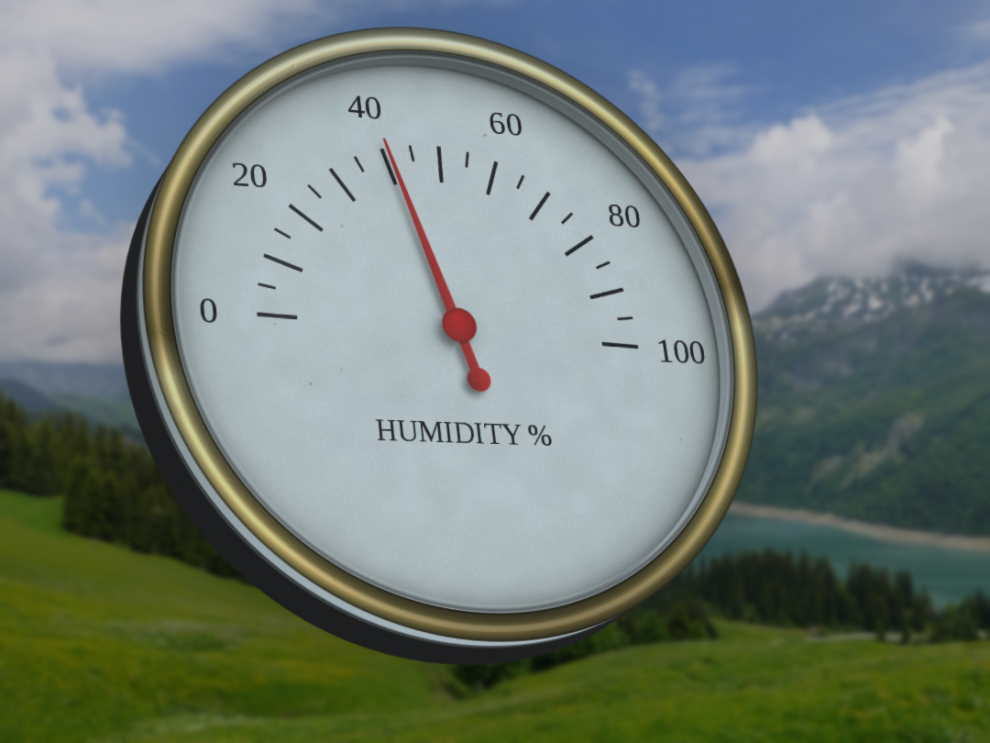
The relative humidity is 40 %
